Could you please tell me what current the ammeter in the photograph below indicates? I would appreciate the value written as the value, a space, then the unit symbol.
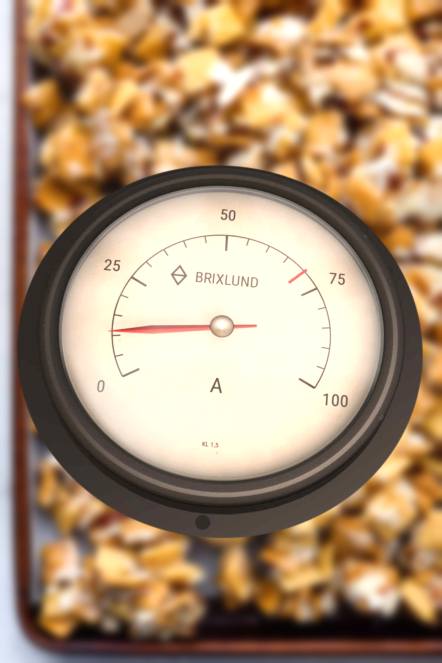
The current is 10 A
